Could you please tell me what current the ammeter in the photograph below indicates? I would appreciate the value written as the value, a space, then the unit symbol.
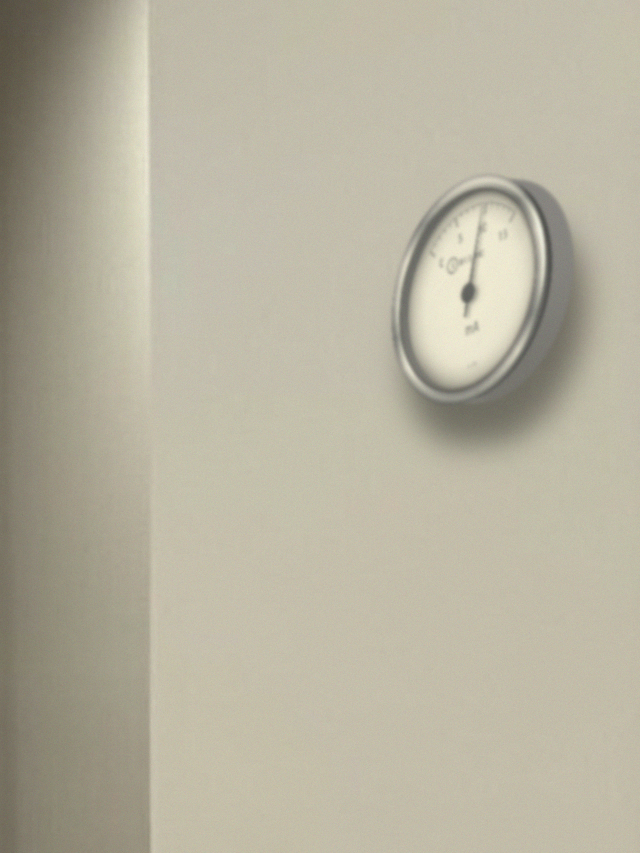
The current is 10 mA
